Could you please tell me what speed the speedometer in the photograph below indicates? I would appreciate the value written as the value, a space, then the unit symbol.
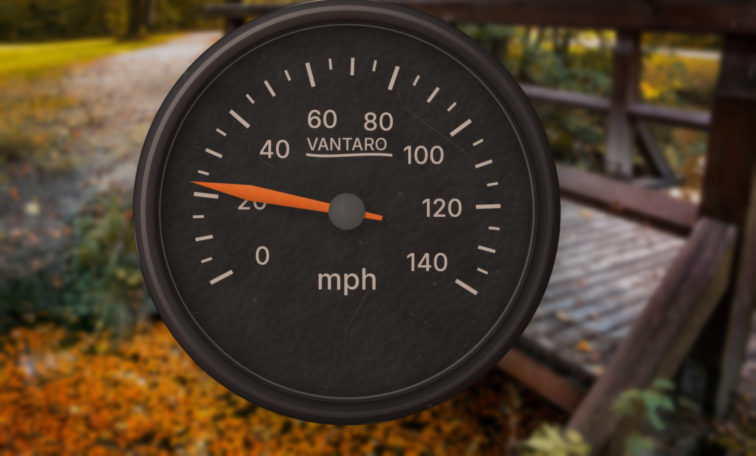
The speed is 22.5 mph
